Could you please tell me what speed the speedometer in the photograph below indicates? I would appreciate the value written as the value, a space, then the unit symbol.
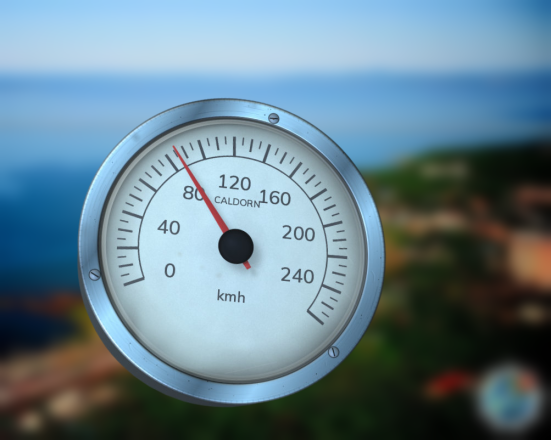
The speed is 85 km/h
